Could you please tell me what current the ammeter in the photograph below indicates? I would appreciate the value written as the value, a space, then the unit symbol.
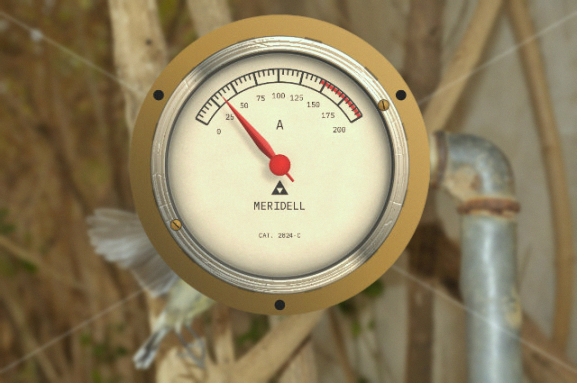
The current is 35 A
